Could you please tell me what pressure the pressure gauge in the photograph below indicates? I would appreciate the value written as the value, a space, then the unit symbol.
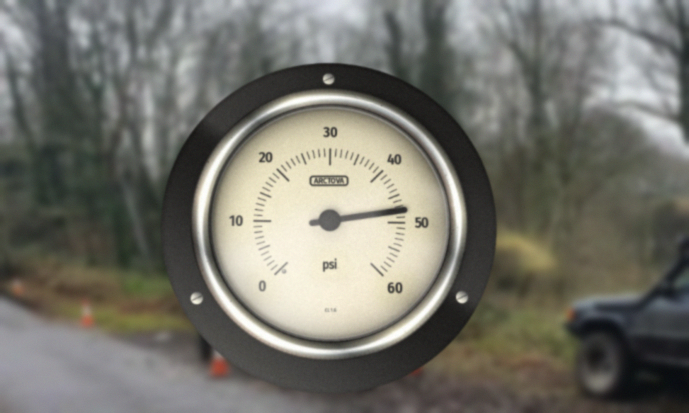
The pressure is 48 psi
